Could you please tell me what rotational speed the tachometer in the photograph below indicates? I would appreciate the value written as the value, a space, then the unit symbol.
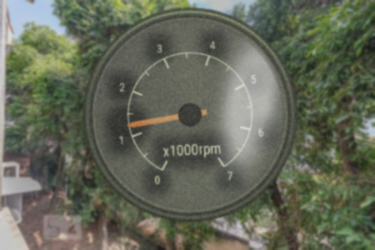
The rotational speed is 1250 rpm
